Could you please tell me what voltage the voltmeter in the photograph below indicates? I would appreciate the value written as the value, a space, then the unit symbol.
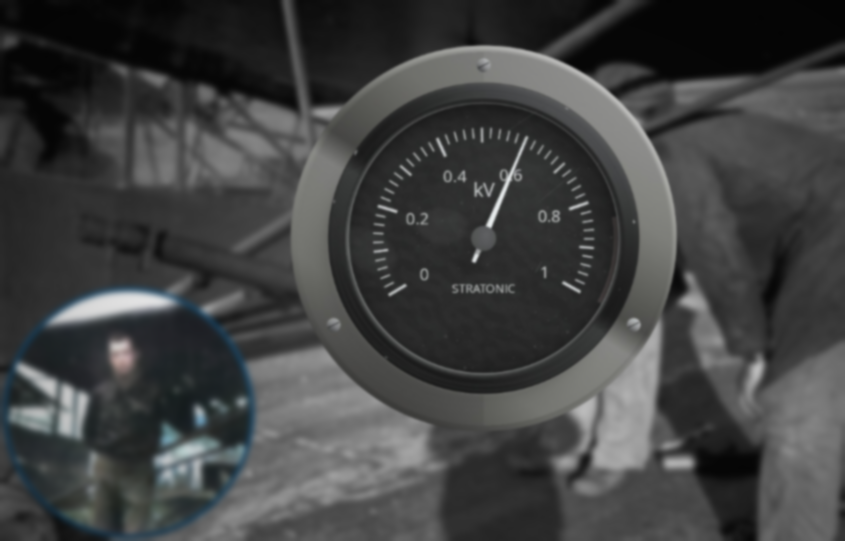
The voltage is 0.6 kV
